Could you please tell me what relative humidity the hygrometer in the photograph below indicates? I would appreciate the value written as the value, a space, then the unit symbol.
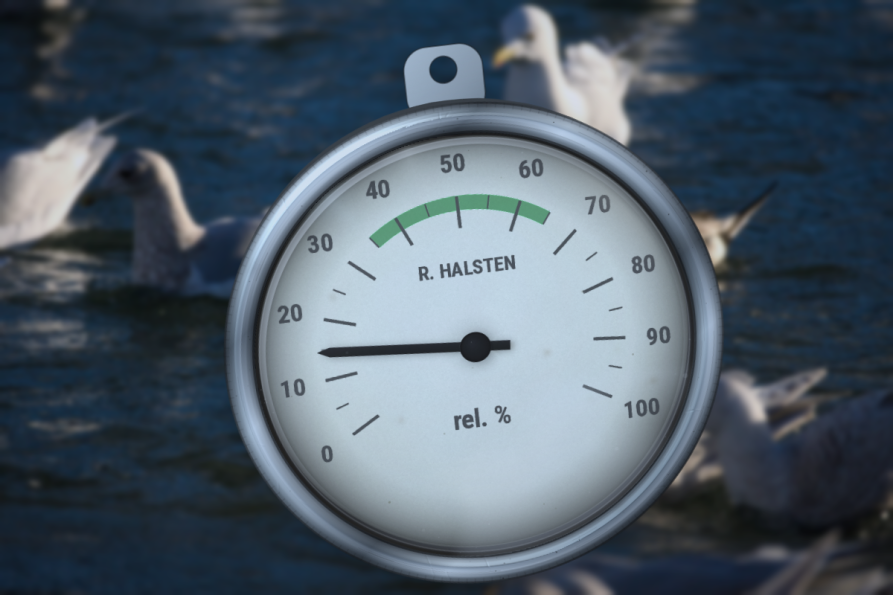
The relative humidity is 15 %
